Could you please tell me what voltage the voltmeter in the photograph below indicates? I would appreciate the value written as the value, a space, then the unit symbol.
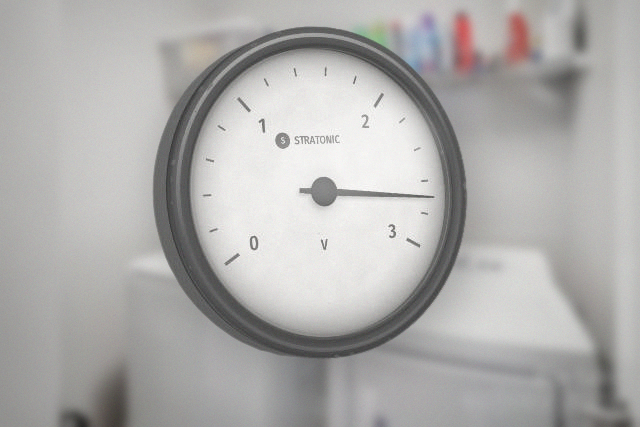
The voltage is 2.7 V
